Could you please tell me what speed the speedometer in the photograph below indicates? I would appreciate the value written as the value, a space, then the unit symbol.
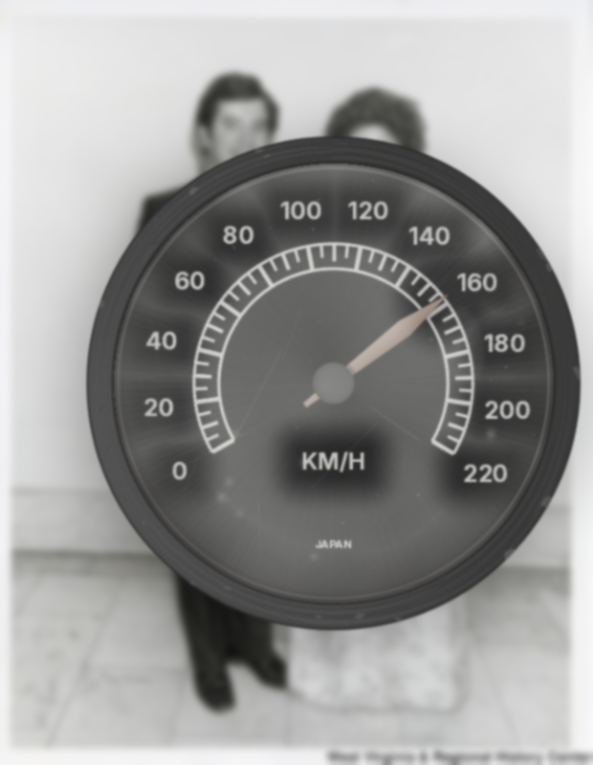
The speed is 157.5 km/h
